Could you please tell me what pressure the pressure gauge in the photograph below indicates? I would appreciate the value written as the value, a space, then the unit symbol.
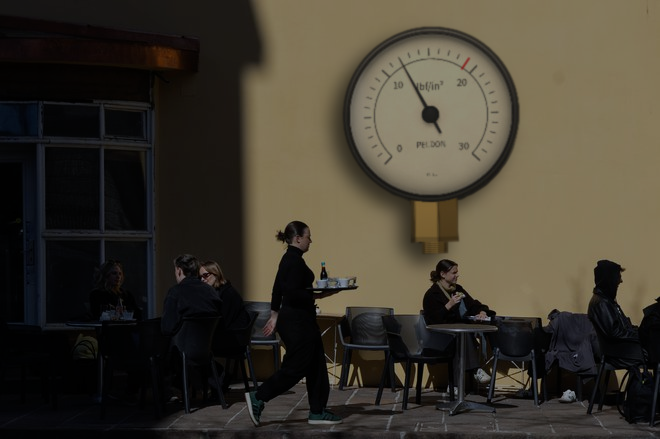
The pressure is 12 psi
